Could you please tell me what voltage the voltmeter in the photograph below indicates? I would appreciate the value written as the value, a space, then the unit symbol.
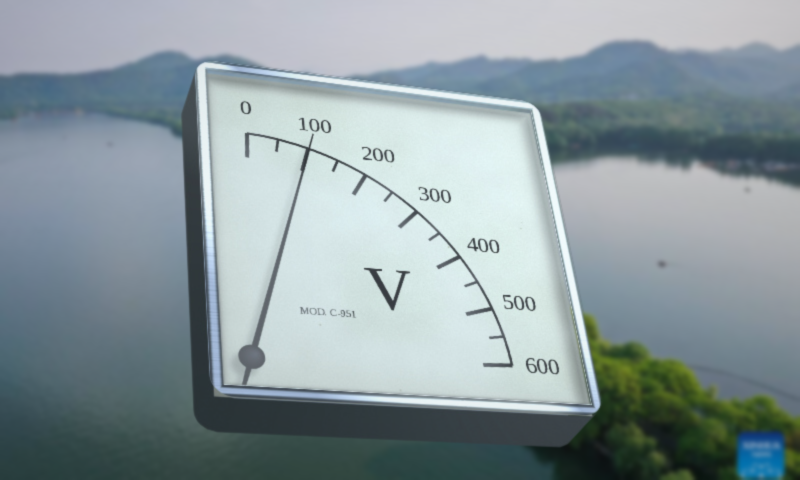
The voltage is 100 V
